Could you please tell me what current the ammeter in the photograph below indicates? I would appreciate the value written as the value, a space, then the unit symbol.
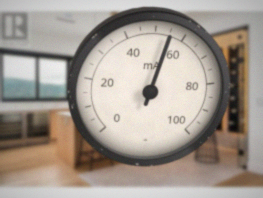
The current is 55 mA
